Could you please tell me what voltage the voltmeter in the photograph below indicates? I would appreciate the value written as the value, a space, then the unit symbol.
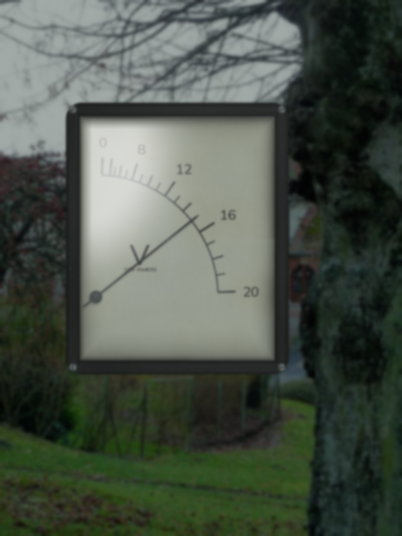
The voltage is 15 V
